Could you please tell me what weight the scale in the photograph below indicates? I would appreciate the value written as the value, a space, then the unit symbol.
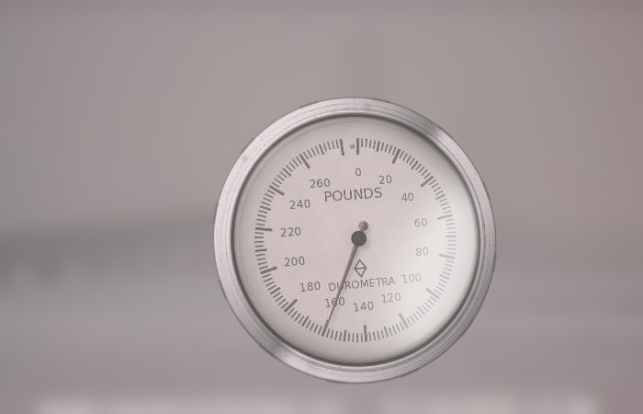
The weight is 160 lb
